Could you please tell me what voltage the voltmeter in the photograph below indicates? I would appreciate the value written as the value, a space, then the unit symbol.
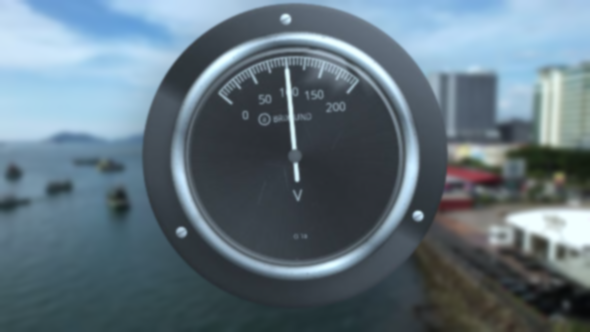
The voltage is 100 V
